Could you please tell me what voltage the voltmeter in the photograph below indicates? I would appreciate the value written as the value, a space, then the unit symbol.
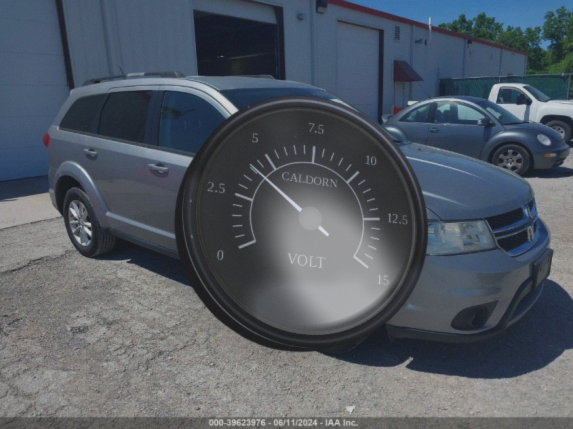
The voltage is 4 V
